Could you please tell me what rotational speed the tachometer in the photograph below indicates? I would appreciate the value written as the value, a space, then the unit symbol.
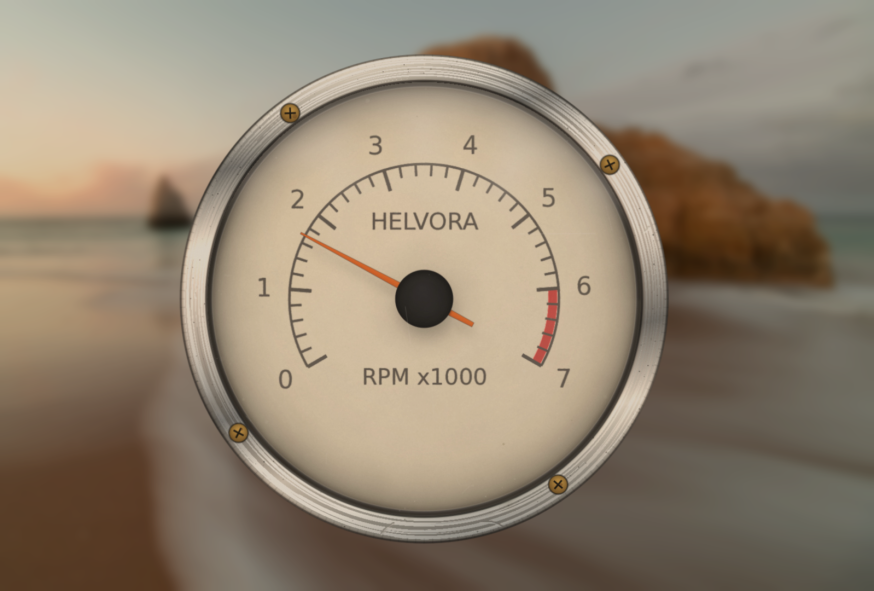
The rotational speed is 1700 rpm
